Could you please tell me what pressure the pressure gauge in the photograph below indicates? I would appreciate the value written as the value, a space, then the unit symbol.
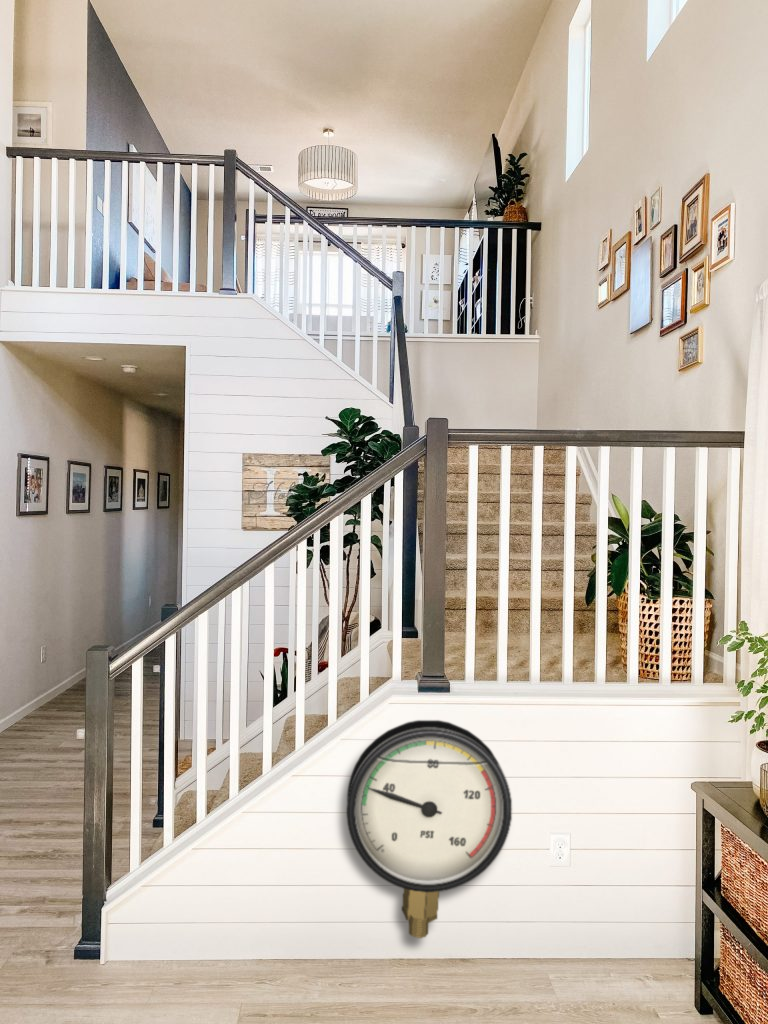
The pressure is 35 psi
